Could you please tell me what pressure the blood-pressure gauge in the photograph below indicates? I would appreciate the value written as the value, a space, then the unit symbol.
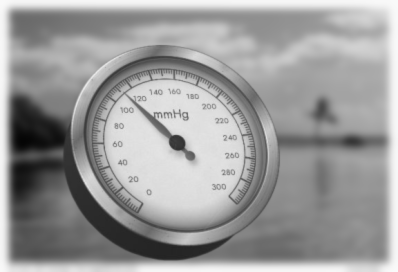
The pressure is 110 mmHg
